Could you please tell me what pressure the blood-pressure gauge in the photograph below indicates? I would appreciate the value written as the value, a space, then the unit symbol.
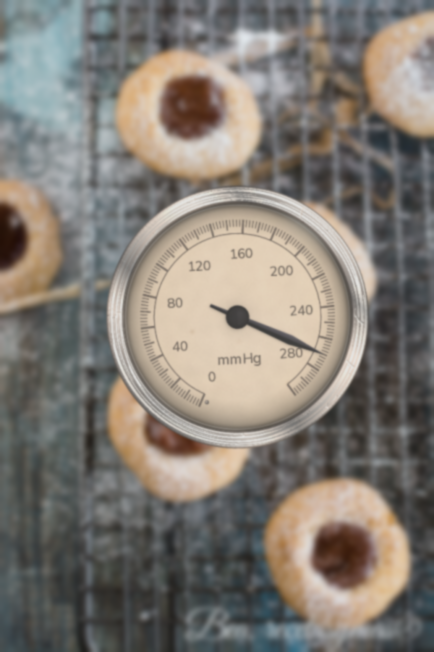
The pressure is 270 mmHg
